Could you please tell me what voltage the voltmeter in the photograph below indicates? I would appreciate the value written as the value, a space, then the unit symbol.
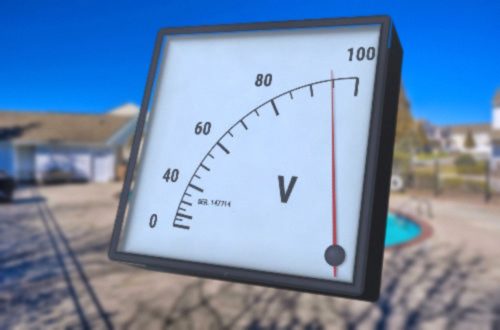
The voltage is 95 V
